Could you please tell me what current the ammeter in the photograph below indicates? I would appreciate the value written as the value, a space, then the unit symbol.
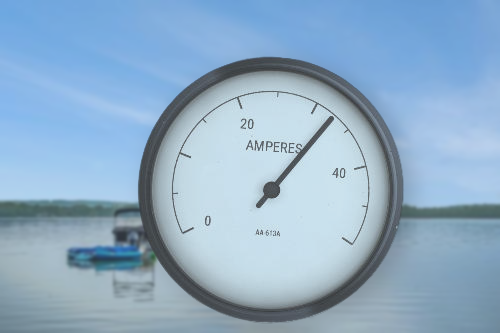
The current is 32.5 A
